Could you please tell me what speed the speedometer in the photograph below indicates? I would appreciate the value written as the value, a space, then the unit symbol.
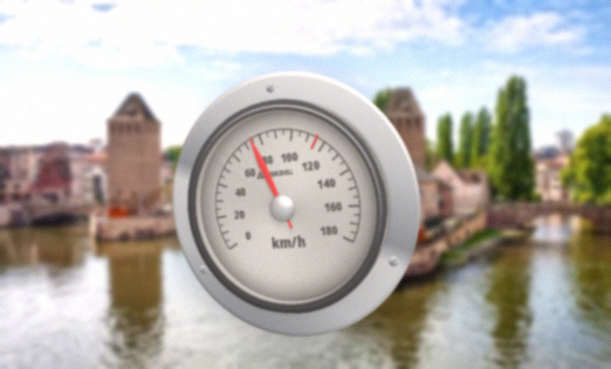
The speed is 75 km/h
